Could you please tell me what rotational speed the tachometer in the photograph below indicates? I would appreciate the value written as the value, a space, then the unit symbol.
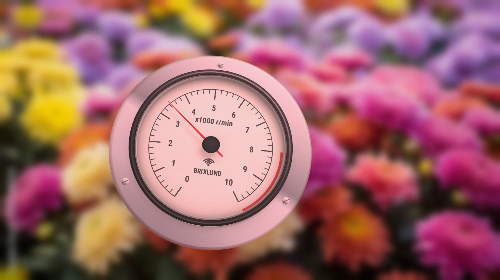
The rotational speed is 3400 rpm
